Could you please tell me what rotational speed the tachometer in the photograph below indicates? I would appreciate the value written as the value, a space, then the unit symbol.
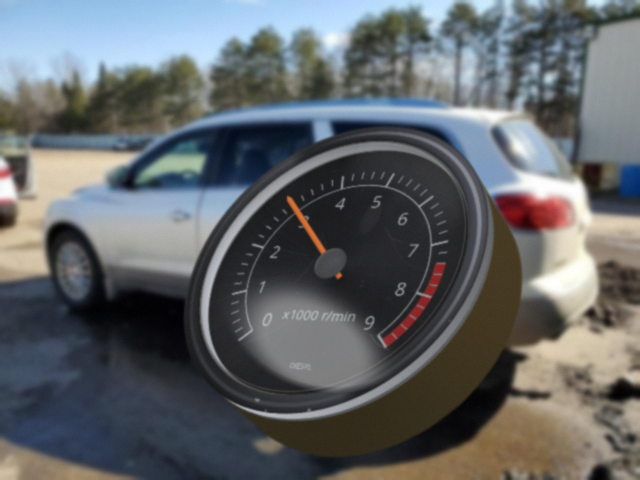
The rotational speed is 3000 rpm
